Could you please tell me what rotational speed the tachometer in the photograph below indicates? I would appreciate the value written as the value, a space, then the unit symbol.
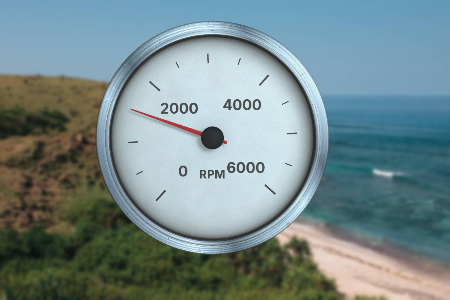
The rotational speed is 1500 rpm
